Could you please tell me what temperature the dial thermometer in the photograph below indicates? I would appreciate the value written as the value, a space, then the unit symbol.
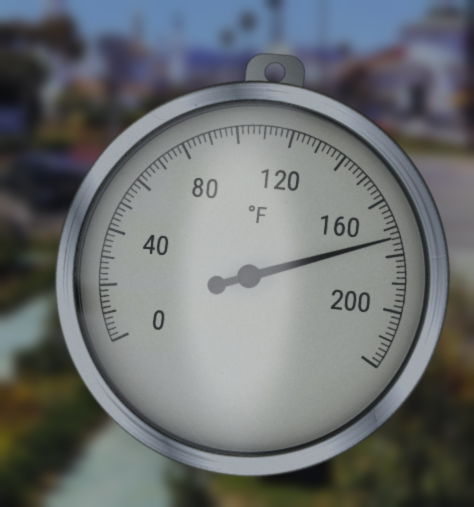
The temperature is 174 °F
